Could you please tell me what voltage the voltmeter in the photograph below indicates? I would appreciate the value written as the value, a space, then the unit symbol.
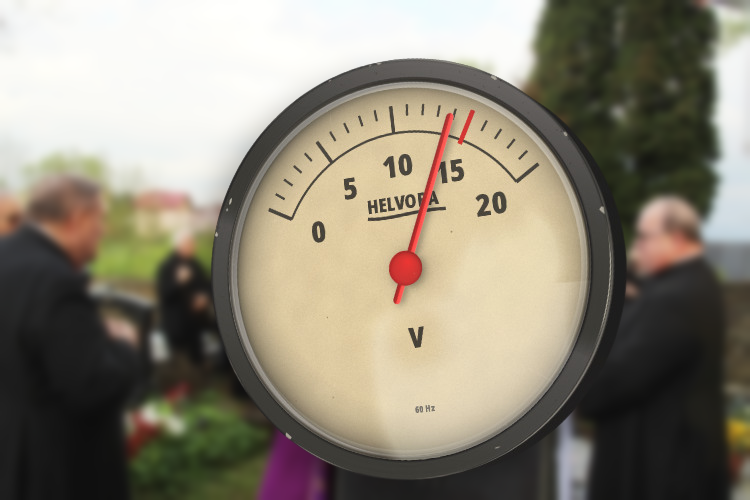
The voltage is 14 V
